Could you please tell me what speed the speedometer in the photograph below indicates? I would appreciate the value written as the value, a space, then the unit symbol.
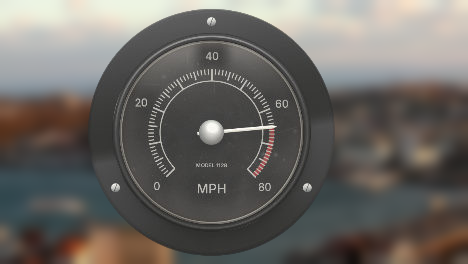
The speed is 65 mph
